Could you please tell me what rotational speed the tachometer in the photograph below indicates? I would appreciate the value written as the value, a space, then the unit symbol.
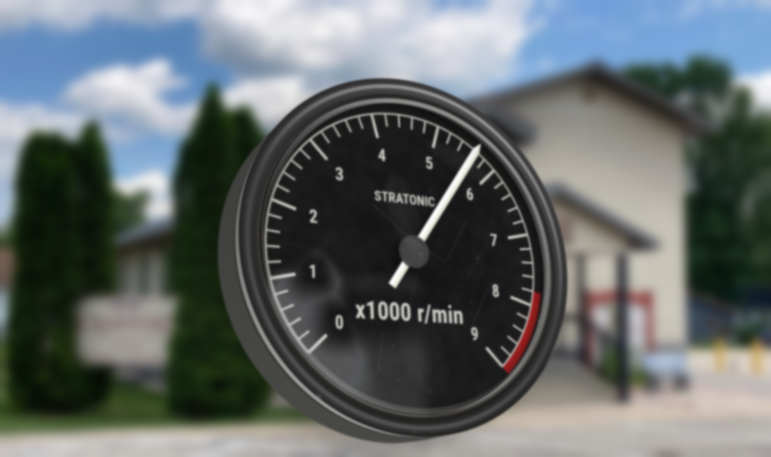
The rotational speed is 5600 rpm
